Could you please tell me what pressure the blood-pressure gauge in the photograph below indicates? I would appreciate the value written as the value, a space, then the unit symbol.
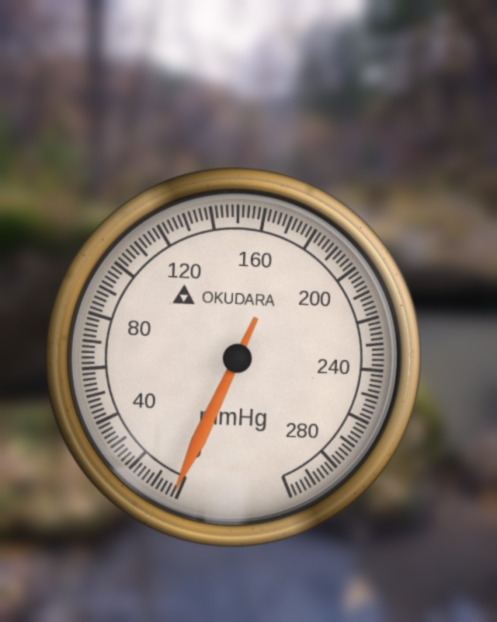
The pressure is 2 mmHg
